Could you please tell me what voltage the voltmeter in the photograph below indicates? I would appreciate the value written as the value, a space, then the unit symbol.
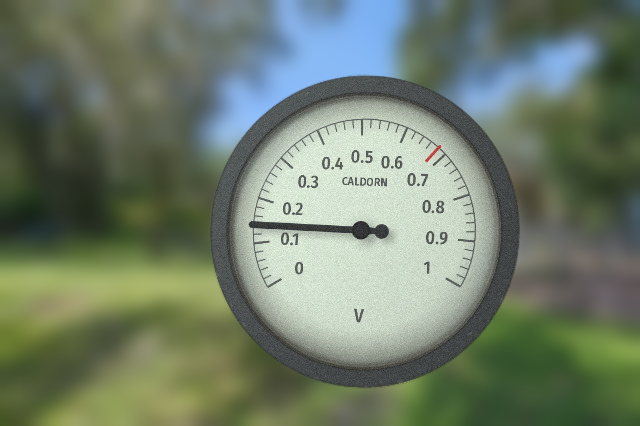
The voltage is 0.14 V
